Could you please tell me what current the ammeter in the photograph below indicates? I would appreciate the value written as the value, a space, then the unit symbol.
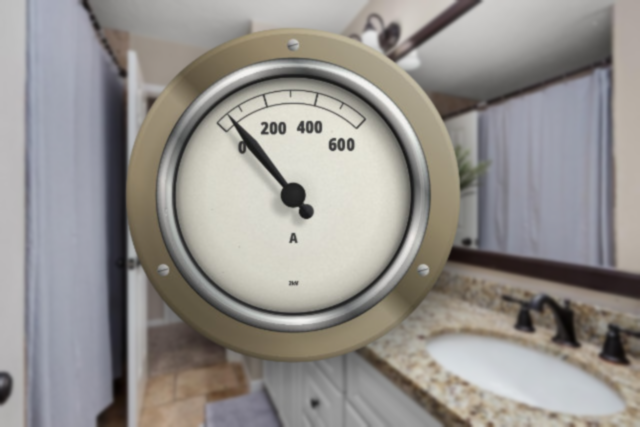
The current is 50 A
